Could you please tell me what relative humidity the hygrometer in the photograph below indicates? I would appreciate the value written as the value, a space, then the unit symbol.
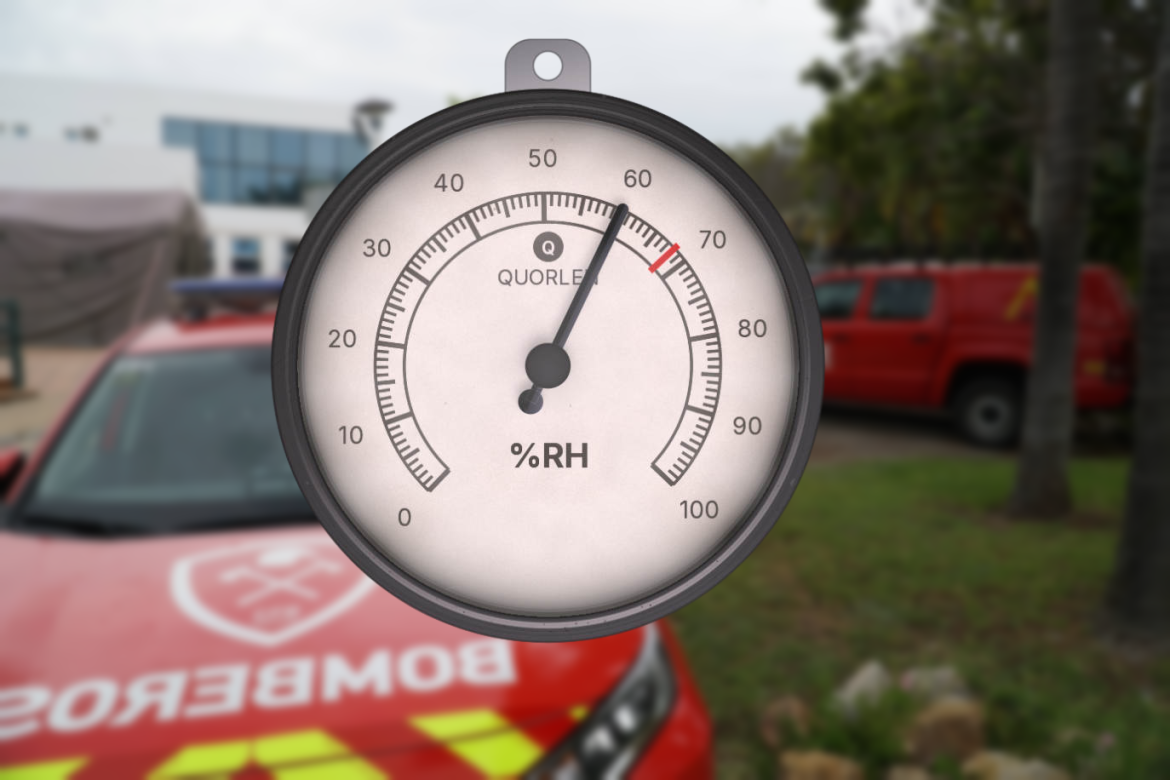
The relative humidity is 60 %
